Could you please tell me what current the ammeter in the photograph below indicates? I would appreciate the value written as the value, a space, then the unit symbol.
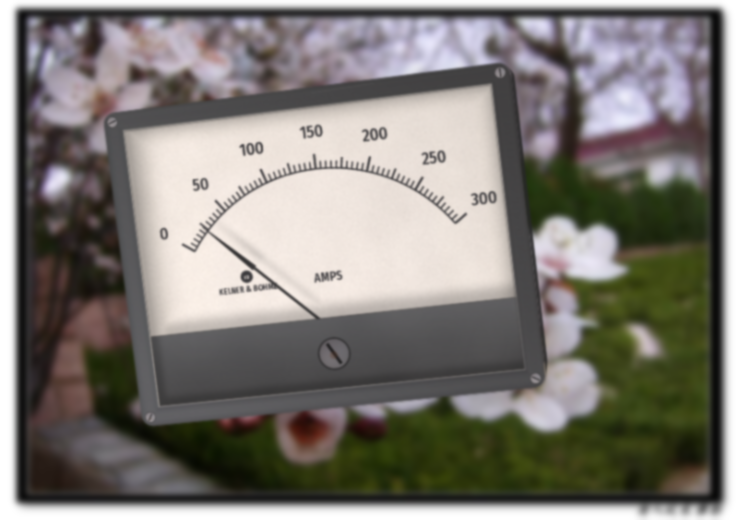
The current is 25 A
